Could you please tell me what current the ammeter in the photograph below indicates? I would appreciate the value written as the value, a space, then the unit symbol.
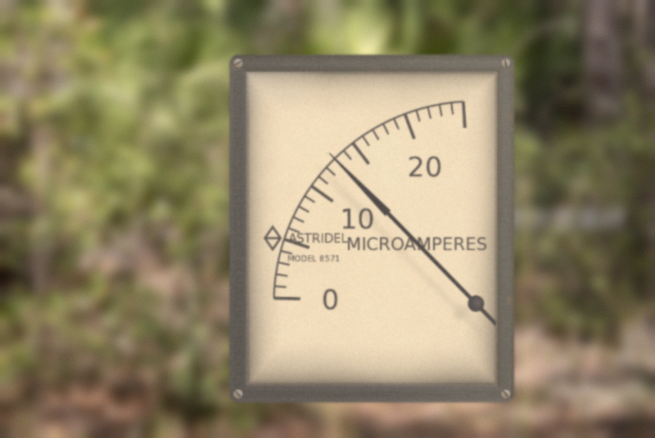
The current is 13 µA
